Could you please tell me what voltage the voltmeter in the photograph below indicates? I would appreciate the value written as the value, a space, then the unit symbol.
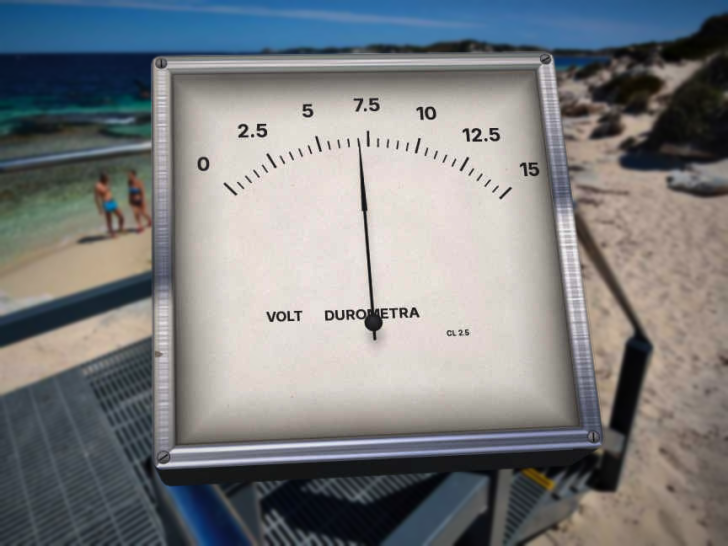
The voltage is 7 V
